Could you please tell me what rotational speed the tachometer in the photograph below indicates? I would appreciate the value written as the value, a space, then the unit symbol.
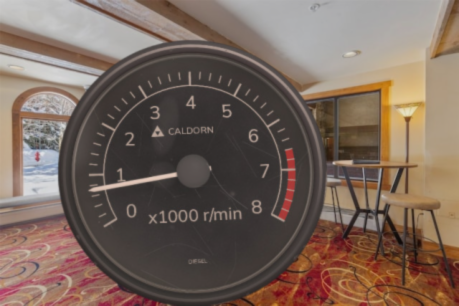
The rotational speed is 700 rpm
